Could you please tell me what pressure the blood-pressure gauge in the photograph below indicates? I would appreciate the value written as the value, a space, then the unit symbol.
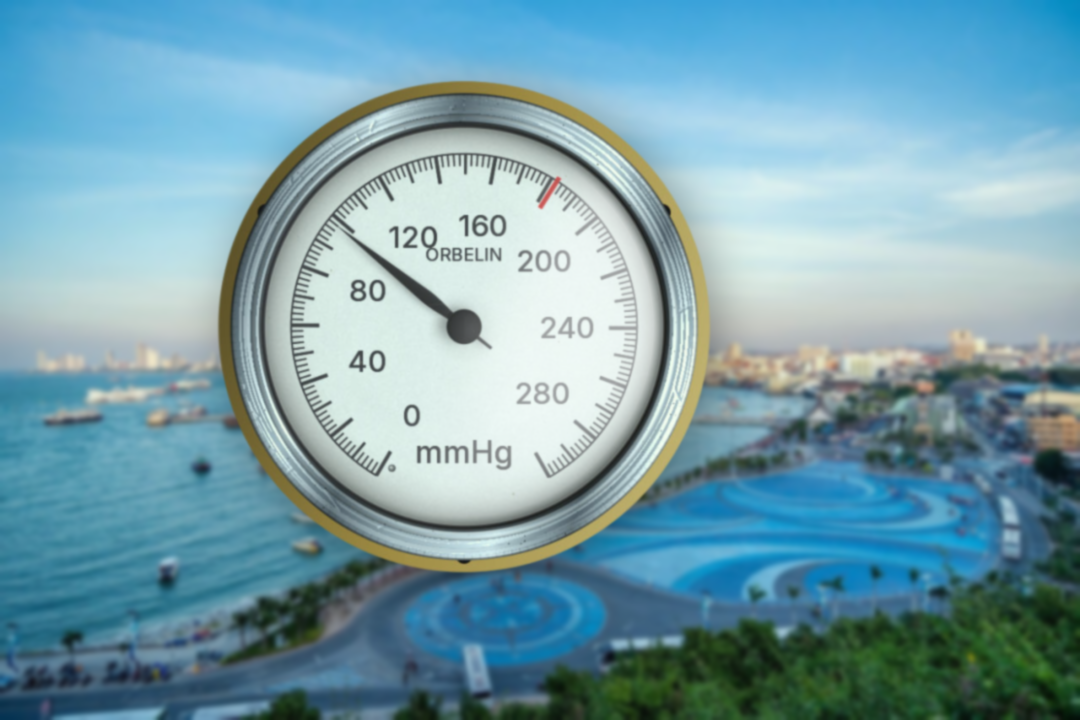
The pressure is 98 mmHg
